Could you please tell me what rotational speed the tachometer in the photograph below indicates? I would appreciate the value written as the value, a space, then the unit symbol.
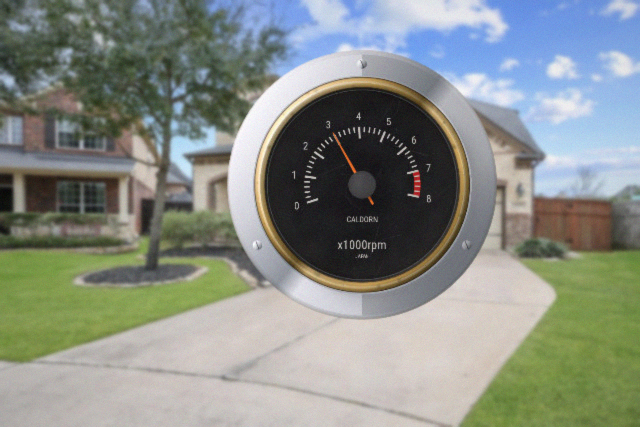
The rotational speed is 3000 rpm
